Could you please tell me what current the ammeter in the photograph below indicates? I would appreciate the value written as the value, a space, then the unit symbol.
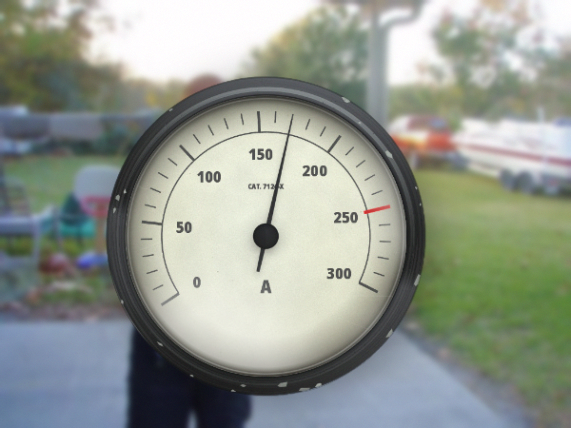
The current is 170 A
